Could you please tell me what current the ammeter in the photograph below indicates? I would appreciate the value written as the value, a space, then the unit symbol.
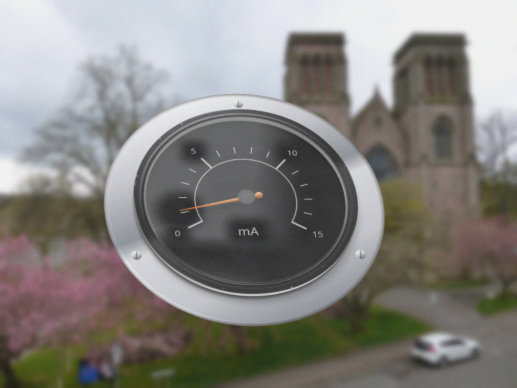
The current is 1 mA
